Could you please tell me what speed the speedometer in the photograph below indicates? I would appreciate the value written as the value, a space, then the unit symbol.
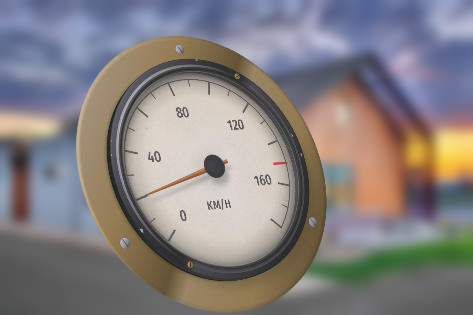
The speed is 20 km/h
